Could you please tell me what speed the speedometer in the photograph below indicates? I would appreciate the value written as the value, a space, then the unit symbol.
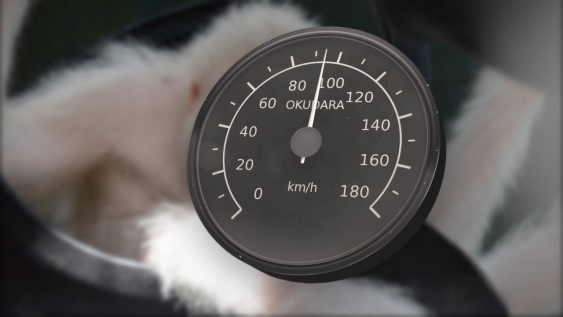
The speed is 95 km/h
